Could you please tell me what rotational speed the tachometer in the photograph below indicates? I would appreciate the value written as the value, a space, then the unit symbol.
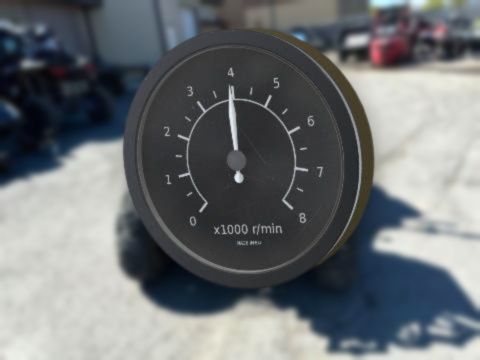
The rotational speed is 4000 rpm
